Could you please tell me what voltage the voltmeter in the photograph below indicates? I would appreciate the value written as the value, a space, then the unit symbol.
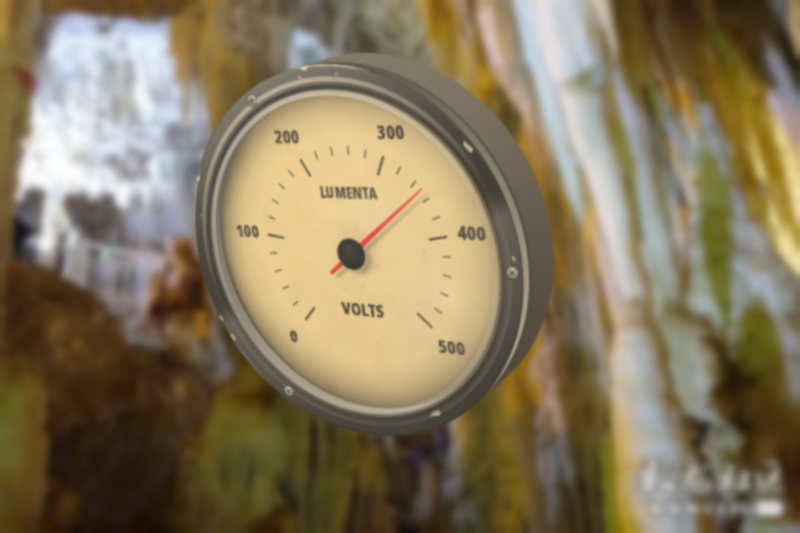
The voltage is 350 V
